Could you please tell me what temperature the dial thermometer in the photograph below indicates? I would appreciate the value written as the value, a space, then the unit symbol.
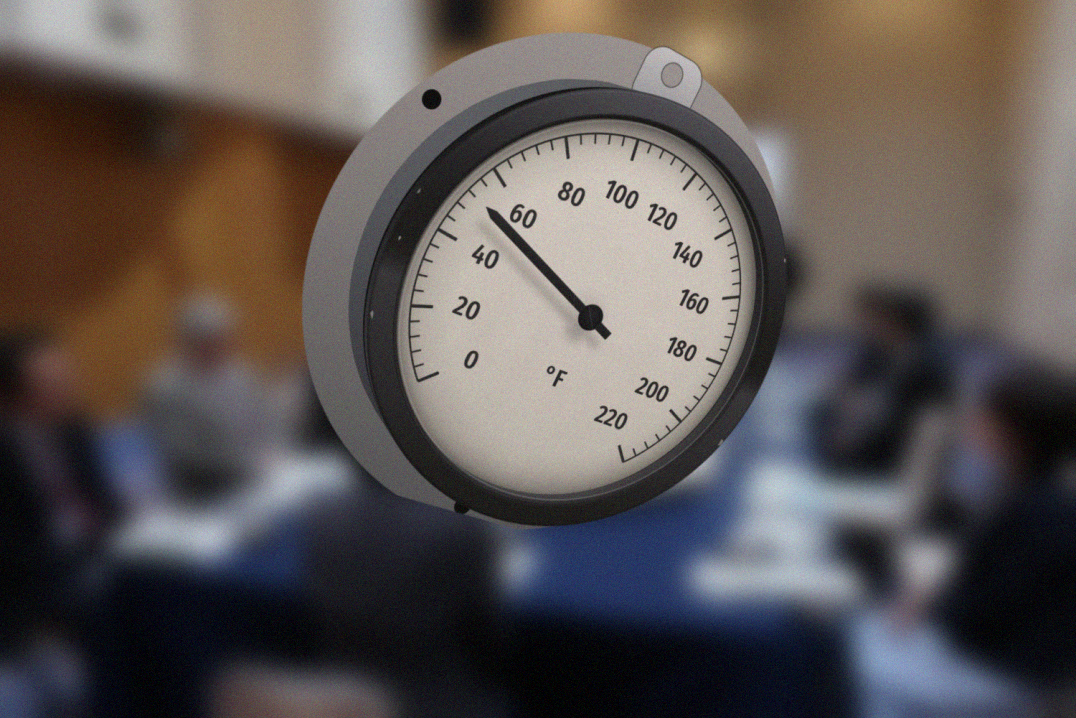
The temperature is 52 °F
